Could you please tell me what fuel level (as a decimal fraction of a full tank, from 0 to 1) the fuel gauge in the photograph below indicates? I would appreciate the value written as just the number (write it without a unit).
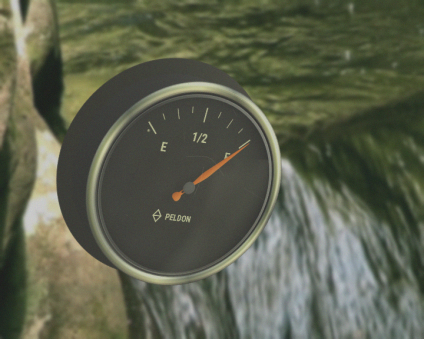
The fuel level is 1
